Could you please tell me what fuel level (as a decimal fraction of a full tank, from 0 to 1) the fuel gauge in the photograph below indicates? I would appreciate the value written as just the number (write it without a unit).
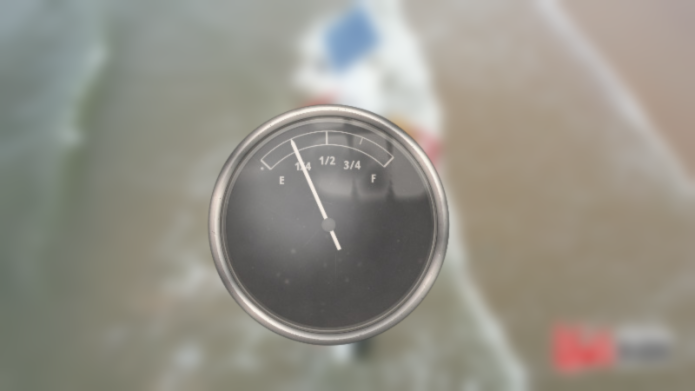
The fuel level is 0.25
